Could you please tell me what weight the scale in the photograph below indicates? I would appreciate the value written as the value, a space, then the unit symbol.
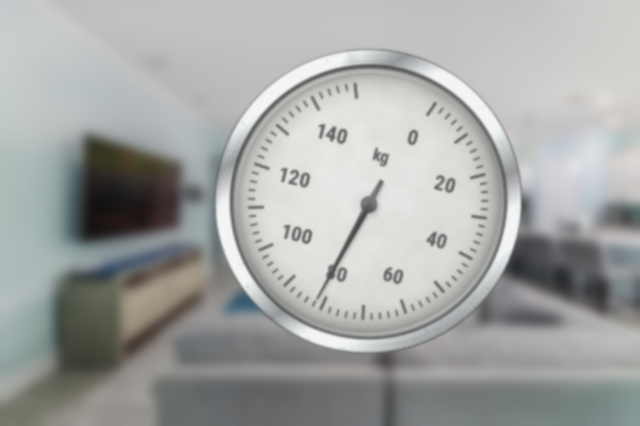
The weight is 82 kg
